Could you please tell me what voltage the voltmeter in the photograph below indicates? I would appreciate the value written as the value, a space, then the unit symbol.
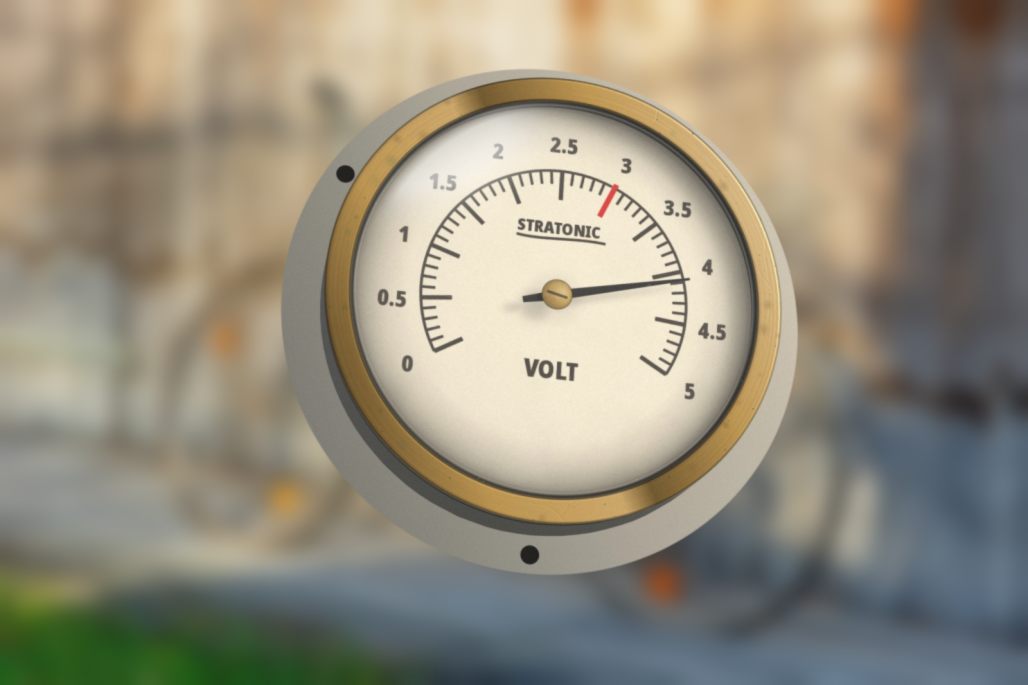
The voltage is 4.1 V
